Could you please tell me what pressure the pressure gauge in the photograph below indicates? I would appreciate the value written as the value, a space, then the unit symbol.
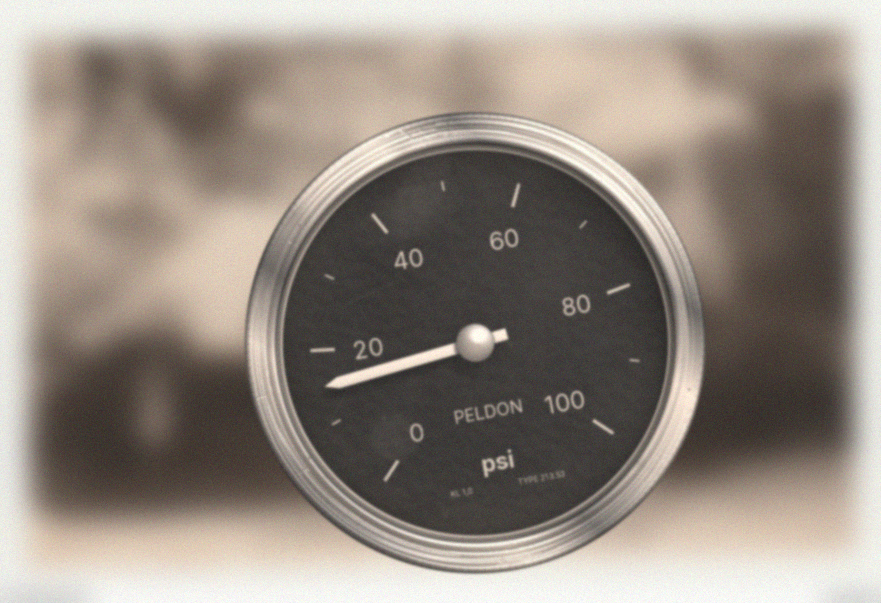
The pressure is 15 psi
